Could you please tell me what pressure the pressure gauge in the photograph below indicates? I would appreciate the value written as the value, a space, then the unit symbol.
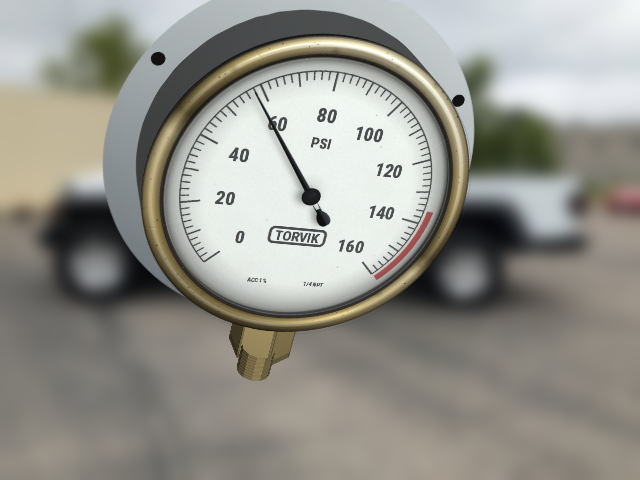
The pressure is 58 psi
